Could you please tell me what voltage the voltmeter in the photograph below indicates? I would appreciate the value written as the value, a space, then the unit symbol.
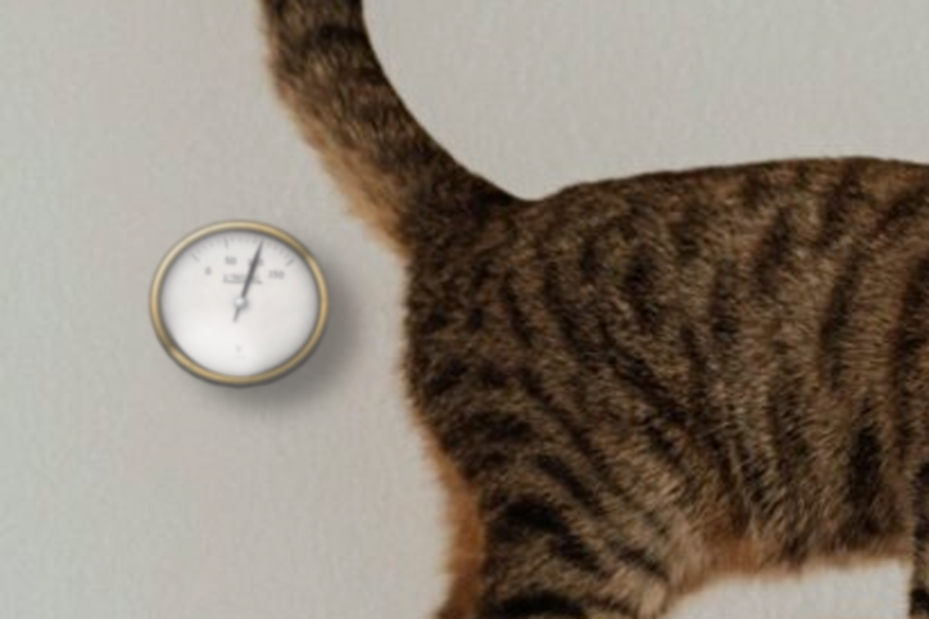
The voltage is 100 V
